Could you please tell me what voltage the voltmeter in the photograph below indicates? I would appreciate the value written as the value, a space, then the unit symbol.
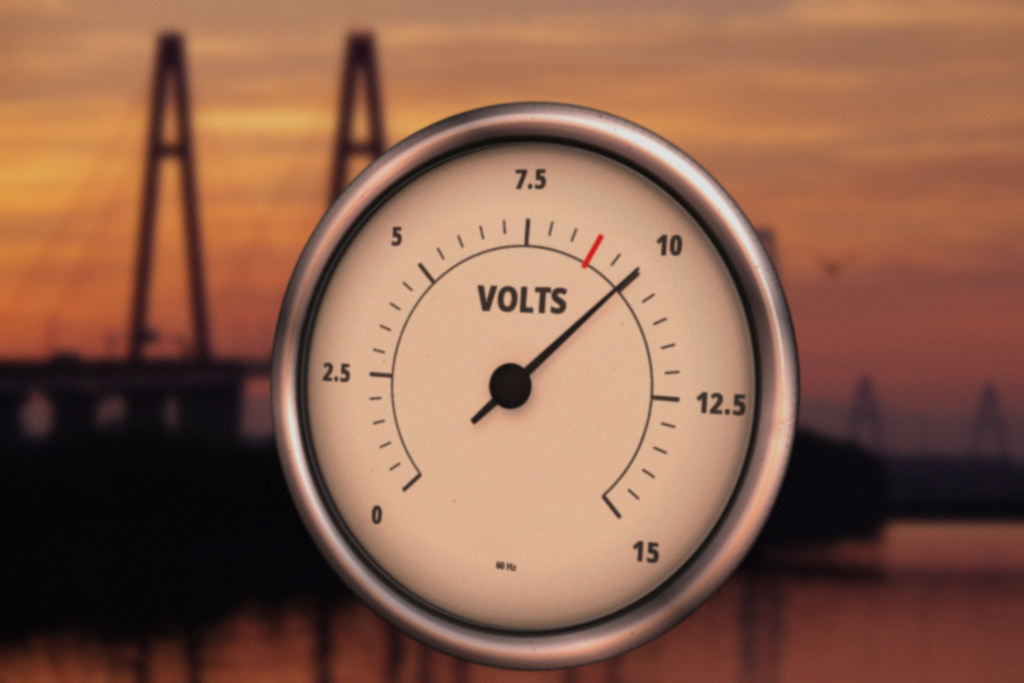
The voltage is 10 V
